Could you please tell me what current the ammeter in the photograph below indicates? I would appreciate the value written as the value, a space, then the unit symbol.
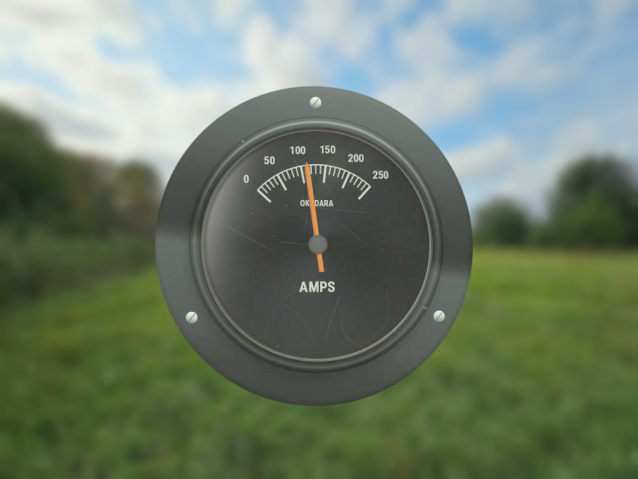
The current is 110 A
